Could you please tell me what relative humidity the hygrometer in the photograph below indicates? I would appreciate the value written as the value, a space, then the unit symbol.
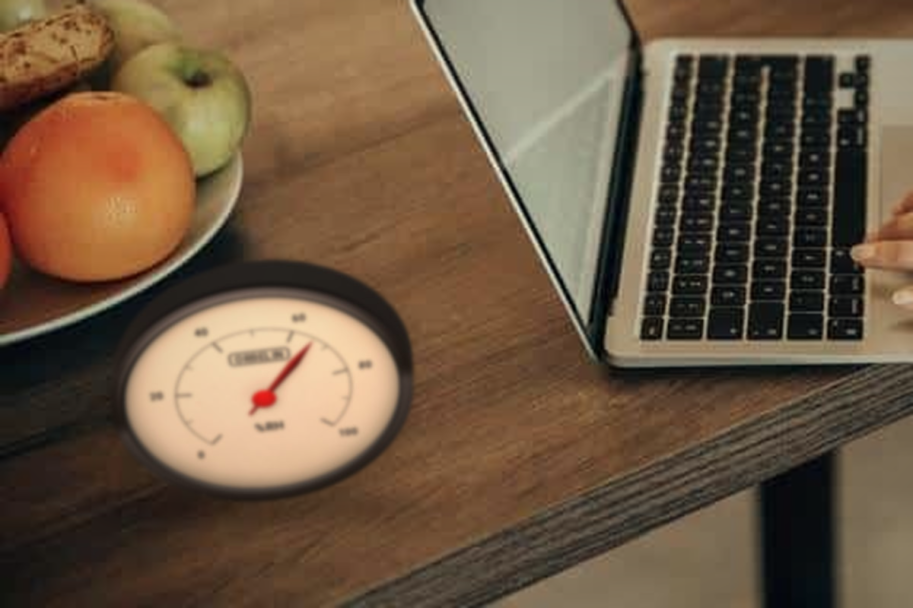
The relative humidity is 65 %
